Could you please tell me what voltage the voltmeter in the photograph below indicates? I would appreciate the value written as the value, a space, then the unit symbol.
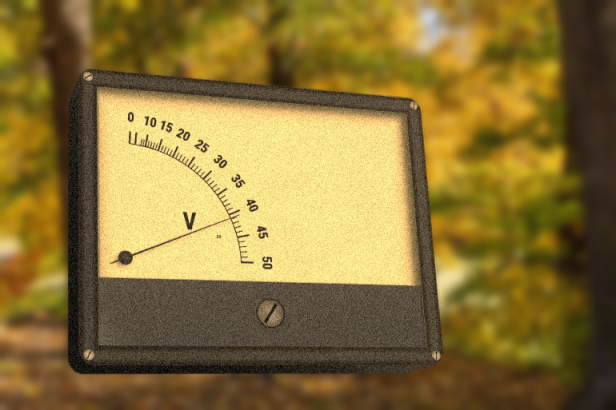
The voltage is 41 V
